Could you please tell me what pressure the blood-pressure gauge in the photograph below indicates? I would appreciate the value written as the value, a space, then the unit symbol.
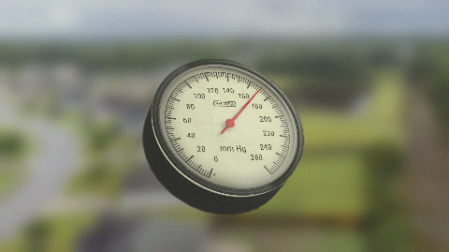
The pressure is 170 mmHg
